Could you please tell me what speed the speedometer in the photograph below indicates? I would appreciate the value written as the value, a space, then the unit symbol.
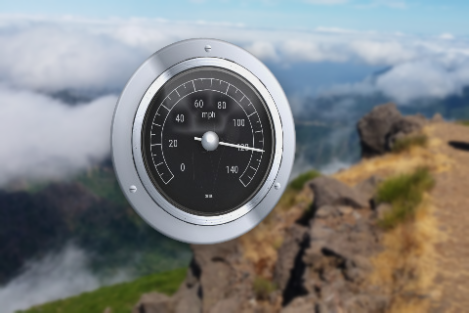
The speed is 120 mph
